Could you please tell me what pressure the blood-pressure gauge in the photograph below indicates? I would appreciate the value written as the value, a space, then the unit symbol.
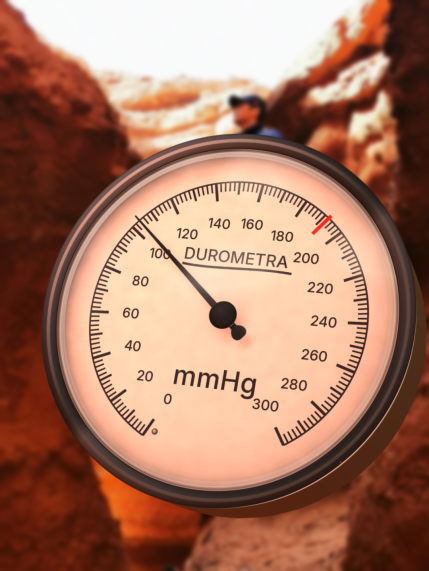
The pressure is 104 mmHg
